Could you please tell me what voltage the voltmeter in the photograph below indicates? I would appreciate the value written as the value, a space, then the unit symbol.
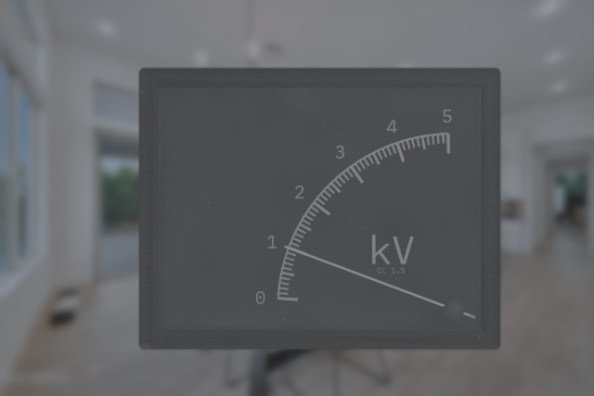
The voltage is 1 kV
